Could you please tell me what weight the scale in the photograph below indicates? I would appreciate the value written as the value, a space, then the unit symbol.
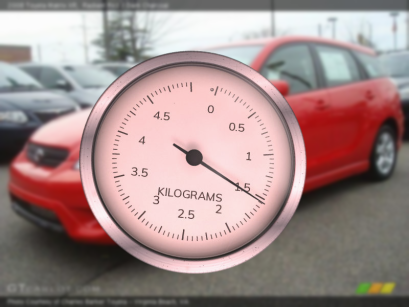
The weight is 1.55 kg
